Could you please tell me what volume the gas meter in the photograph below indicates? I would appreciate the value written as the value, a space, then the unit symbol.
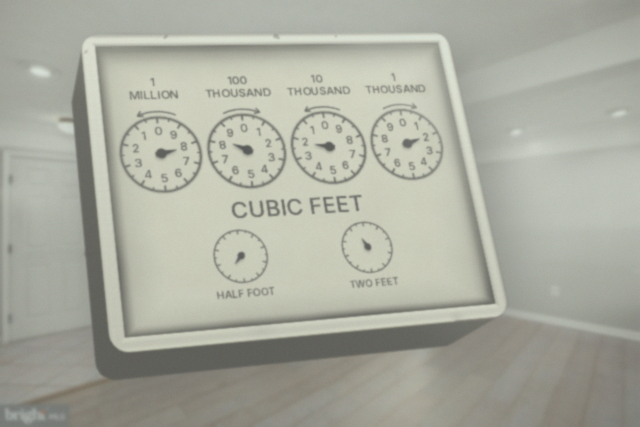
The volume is 782200 ft³
